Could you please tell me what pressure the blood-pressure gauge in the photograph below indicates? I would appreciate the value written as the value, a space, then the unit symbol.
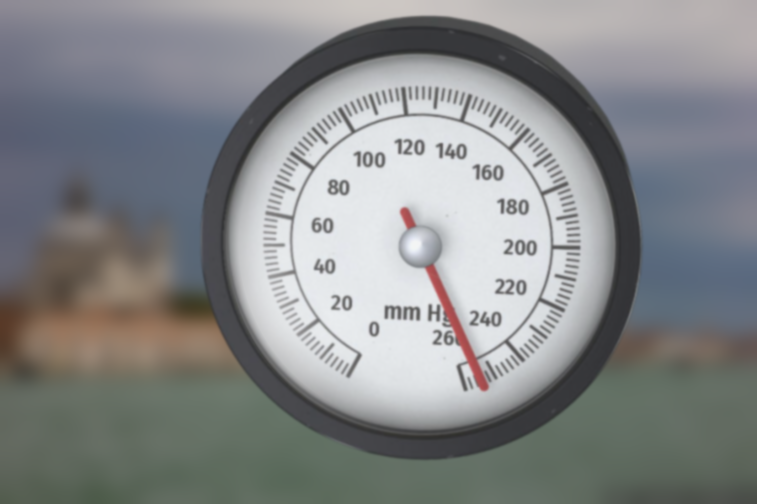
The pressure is 254 mmHg
